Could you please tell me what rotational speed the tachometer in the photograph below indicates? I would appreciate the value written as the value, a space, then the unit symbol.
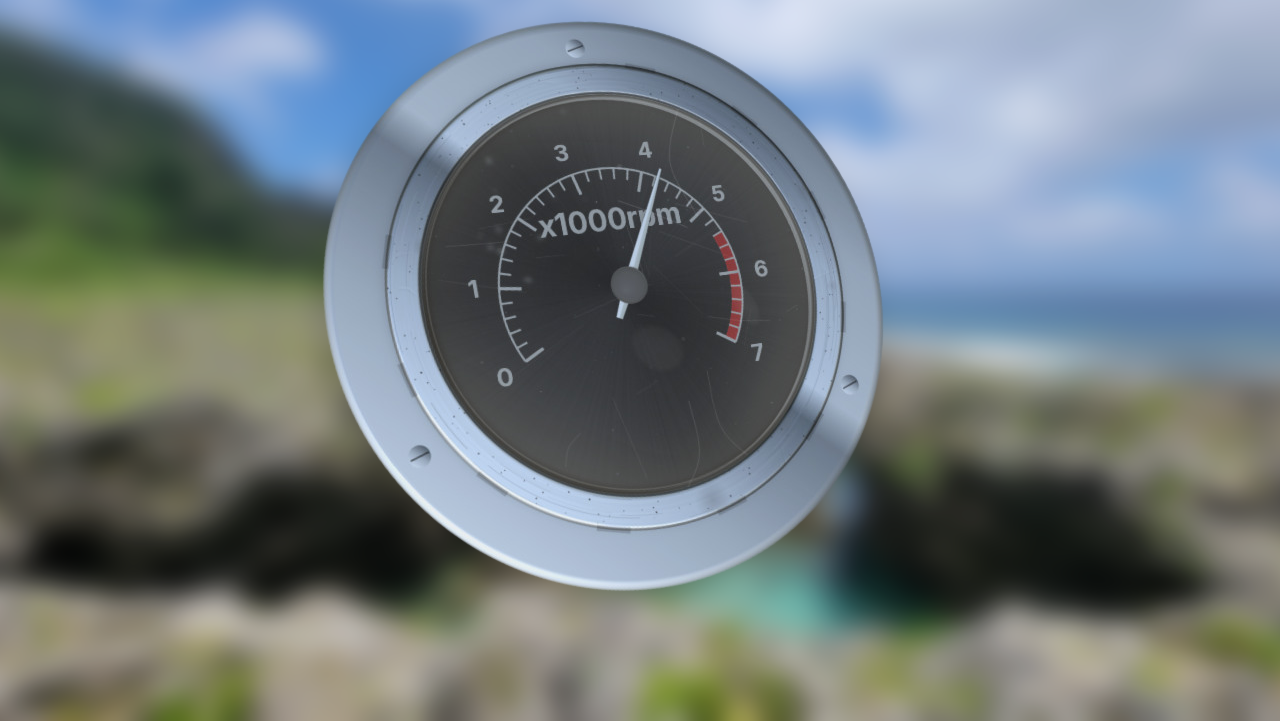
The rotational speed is 4200 rpm
